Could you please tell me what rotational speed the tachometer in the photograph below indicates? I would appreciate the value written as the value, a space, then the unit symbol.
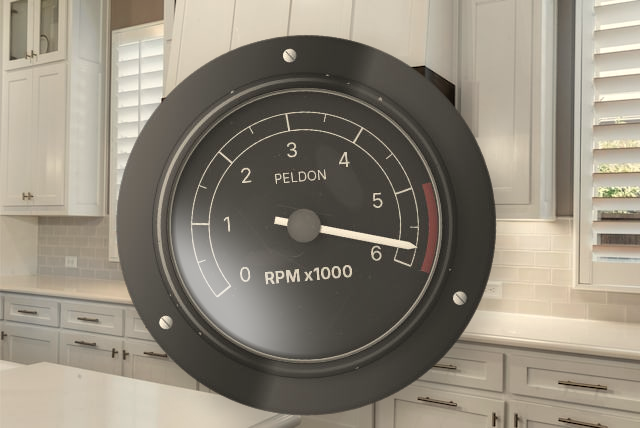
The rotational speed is 5750 rpm
